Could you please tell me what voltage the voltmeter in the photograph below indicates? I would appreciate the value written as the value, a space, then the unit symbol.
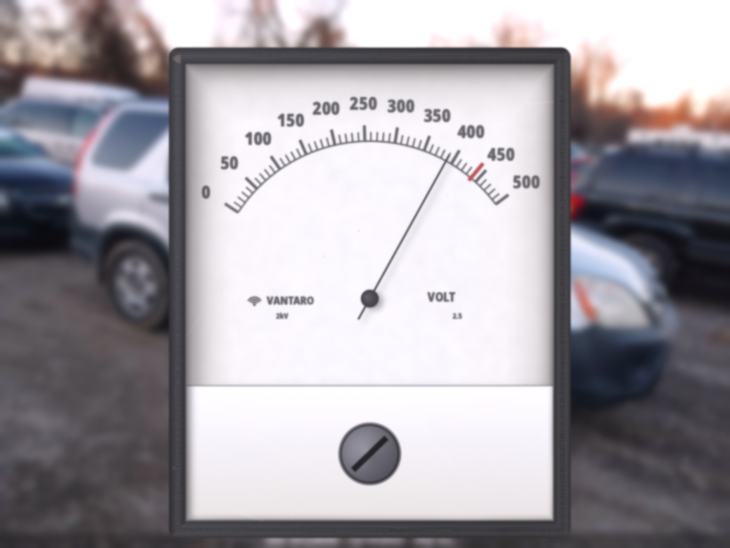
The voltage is 390 V
